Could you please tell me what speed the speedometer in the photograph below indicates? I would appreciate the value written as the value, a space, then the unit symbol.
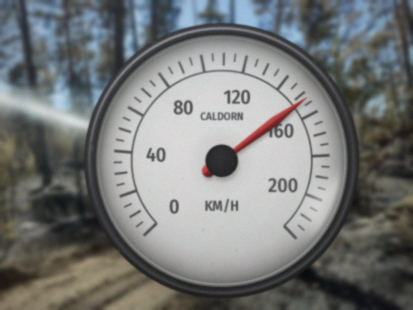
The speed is 152.5 km/h
